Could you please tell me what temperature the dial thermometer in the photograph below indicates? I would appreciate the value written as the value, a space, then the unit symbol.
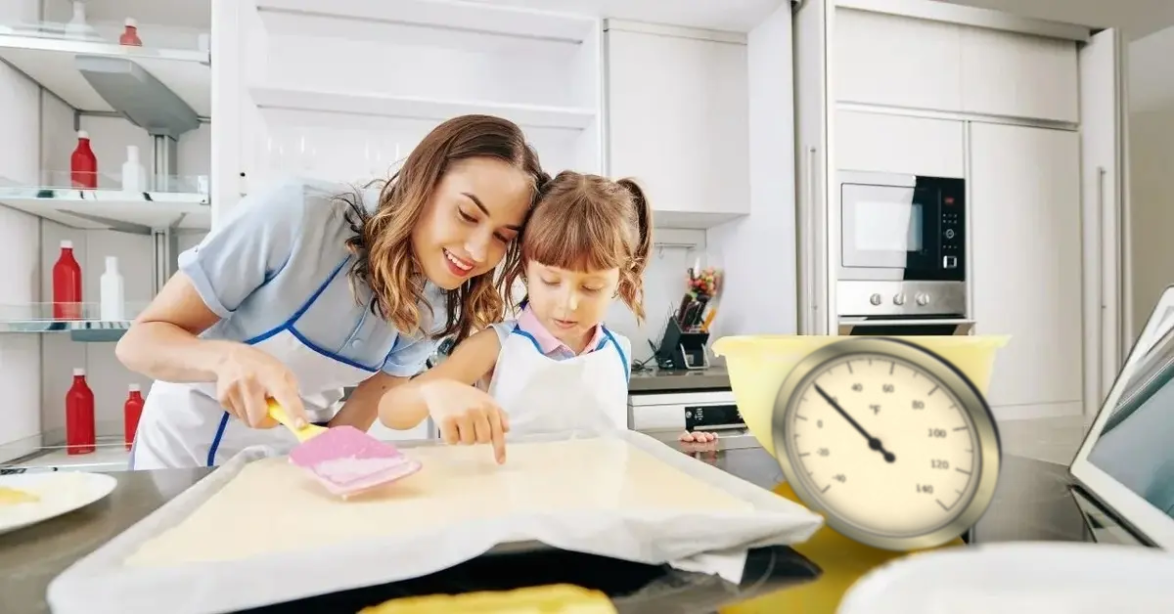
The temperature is 20 °F
